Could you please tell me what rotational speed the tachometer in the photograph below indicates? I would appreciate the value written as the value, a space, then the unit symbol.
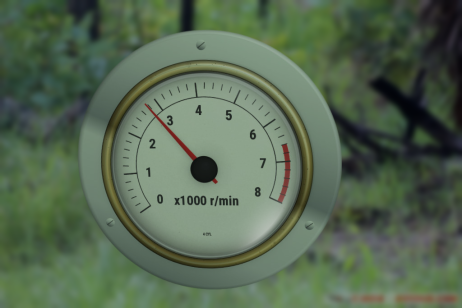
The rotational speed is 2800 rpm
